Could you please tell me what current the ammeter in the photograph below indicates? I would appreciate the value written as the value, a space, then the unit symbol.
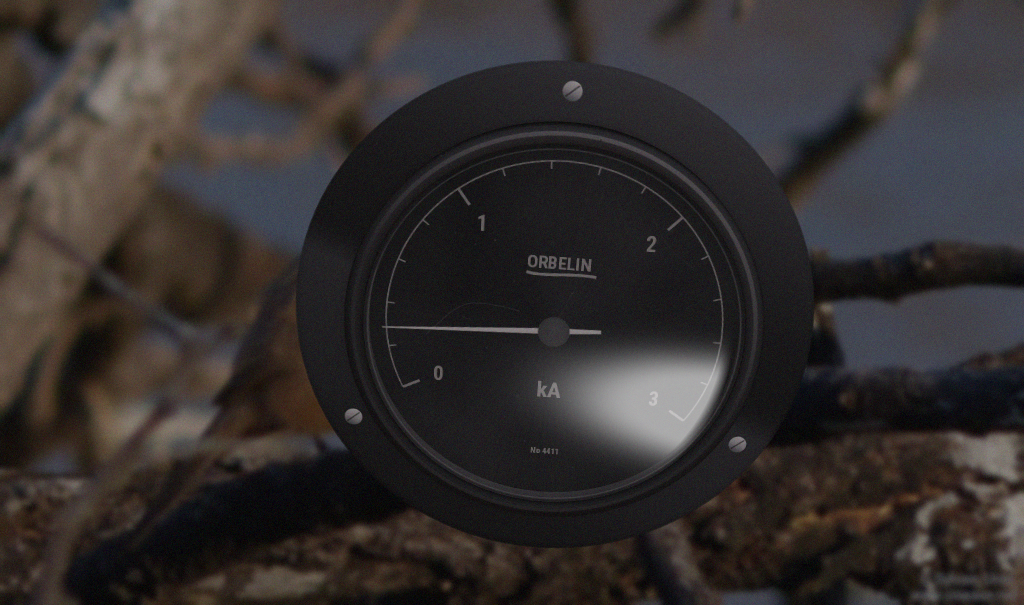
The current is 0.3 kA
